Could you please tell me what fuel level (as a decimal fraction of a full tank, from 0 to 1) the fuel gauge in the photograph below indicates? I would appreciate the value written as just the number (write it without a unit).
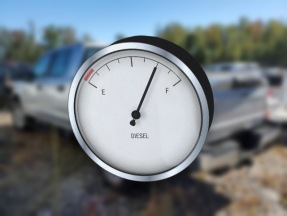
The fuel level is 0.75
